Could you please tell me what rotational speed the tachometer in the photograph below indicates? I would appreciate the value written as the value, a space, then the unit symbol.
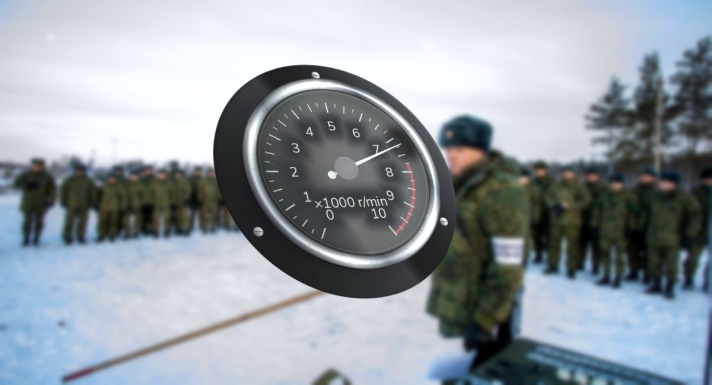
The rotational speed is 7250 rpm
